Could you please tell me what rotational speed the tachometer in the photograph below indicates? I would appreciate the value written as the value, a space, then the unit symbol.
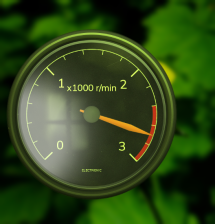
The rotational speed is 2700 rpm
